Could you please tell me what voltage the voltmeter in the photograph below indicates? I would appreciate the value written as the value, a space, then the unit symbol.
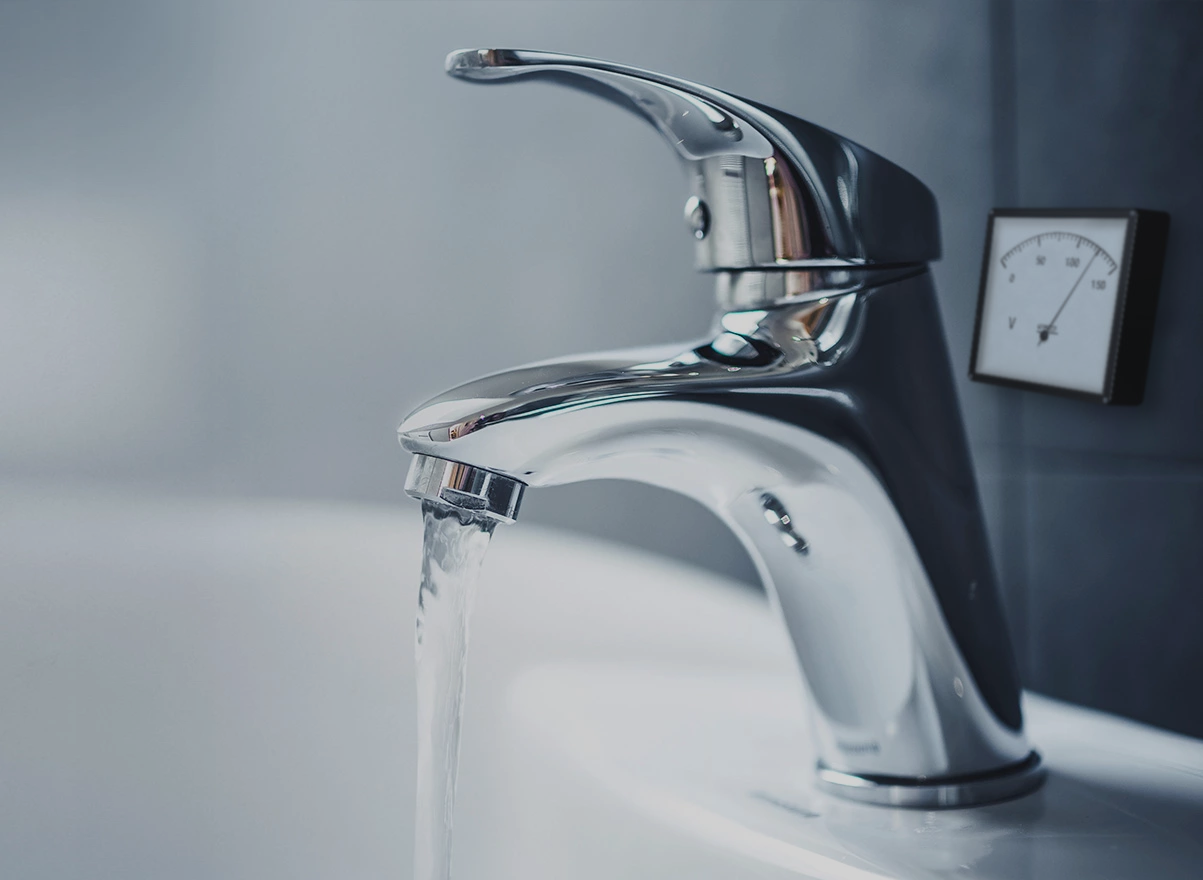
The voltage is 125 V
